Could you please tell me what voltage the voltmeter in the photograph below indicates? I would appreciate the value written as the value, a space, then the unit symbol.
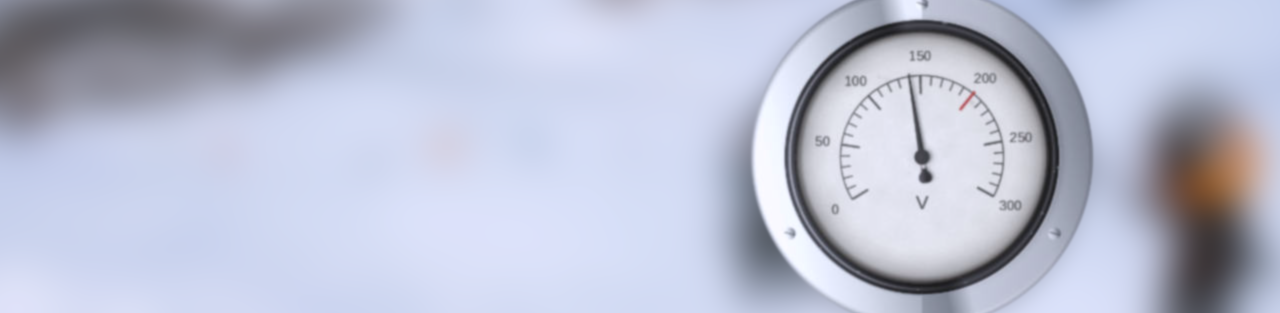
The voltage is 140 V
